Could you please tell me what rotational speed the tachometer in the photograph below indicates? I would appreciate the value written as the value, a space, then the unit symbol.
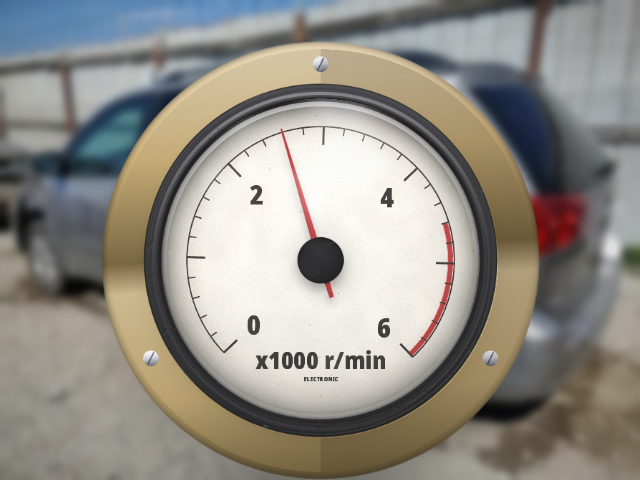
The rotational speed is 2600 rpm
